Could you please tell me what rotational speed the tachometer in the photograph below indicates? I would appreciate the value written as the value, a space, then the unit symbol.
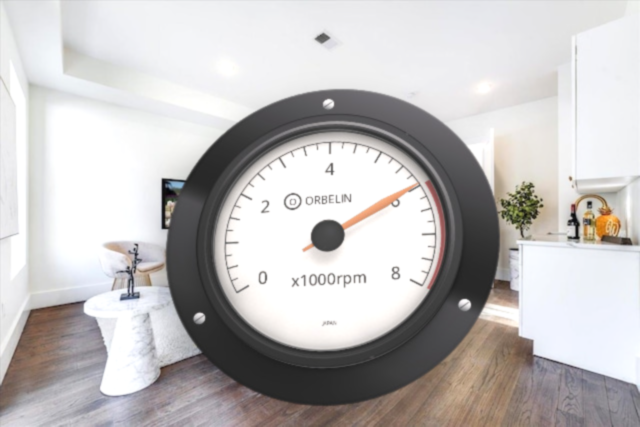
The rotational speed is 6000 rpm
